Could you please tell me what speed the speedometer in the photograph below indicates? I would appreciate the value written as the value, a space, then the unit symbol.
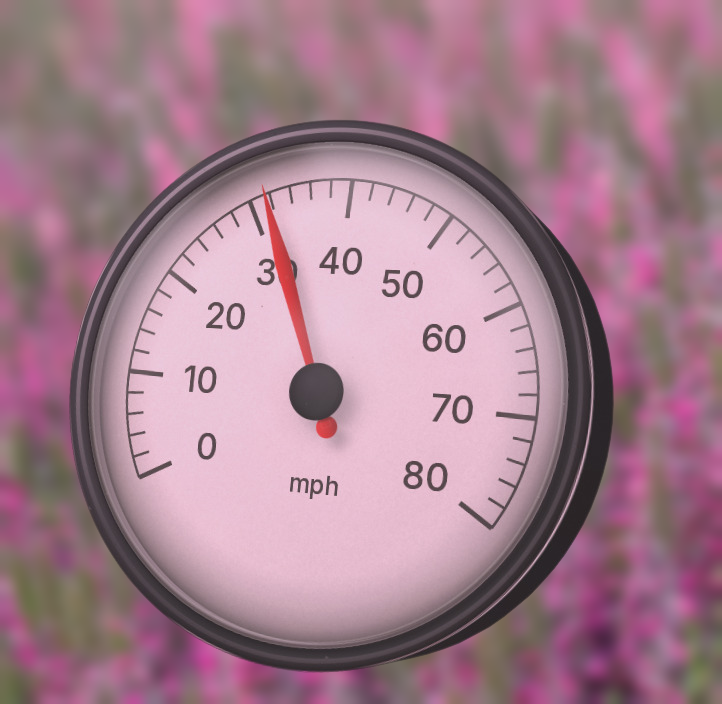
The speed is 32 mph
